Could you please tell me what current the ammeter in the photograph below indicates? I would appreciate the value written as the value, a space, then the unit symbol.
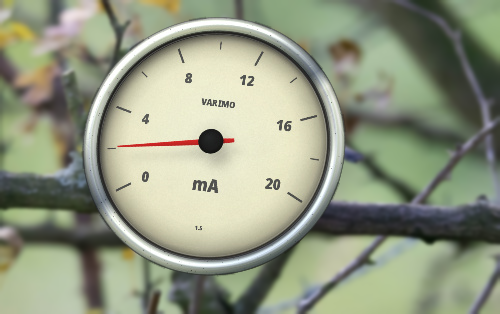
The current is 2 mA
